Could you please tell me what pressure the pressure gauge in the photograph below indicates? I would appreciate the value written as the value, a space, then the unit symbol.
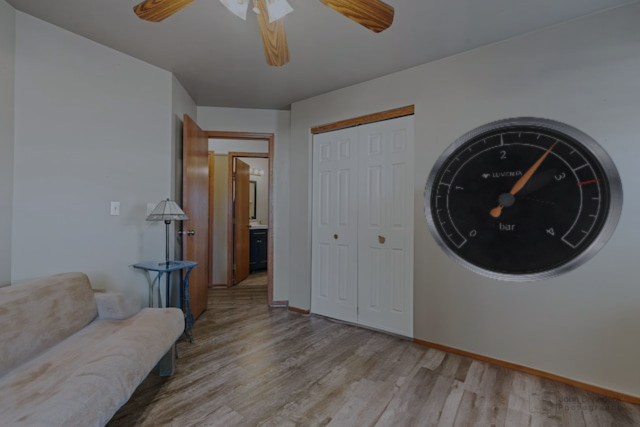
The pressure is 2.6 bar
